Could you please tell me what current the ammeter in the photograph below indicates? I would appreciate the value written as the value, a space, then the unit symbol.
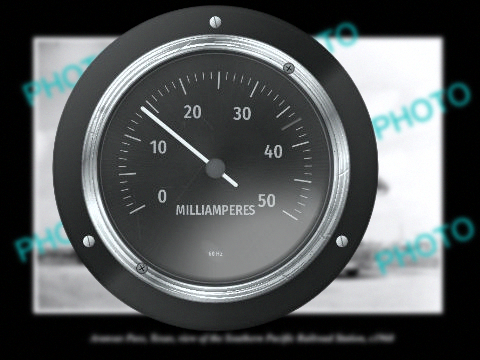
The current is 14 mA
